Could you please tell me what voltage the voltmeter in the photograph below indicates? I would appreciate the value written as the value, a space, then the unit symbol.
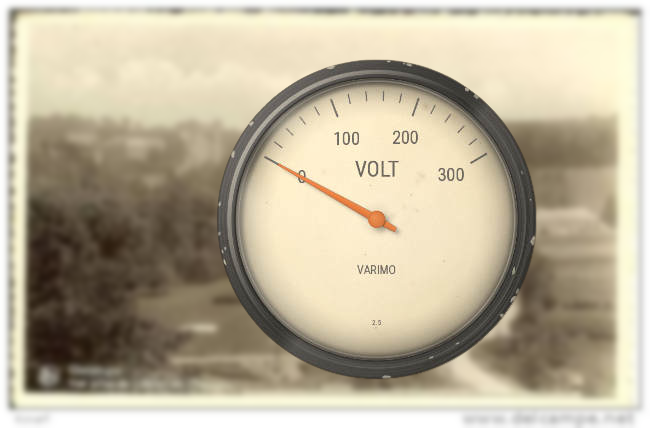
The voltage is 0 V
